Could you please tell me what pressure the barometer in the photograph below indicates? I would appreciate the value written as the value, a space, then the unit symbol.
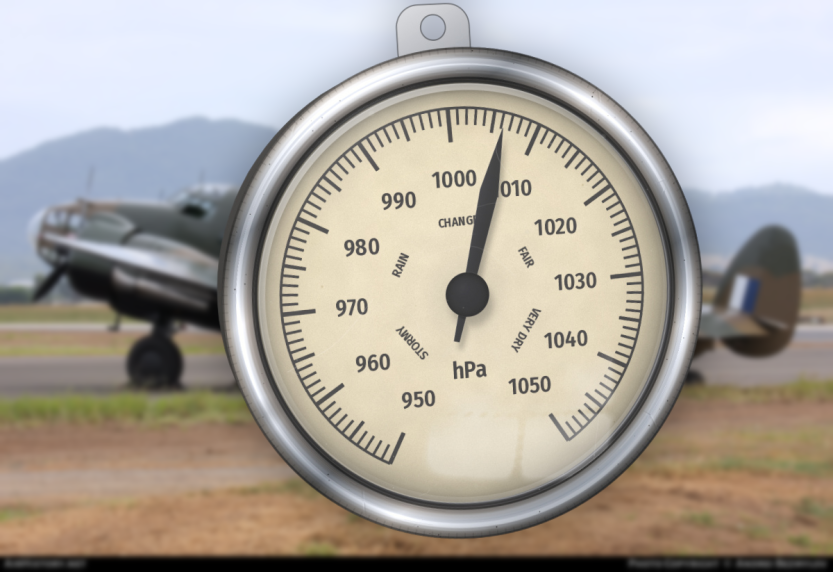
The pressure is 1006 hPa
